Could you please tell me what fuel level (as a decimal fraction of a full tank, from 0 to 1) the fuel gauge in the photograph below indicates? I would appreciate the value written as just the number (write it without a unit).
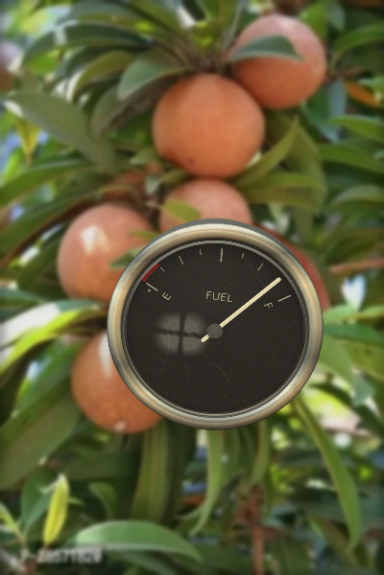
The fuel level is 0.875
